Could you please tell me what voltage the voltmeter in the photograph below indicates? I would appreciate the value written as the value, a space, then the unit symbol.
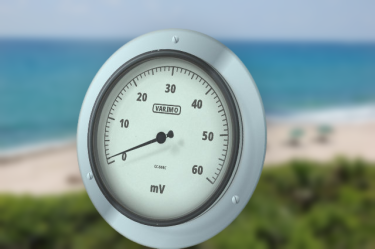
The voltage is 1 mV
